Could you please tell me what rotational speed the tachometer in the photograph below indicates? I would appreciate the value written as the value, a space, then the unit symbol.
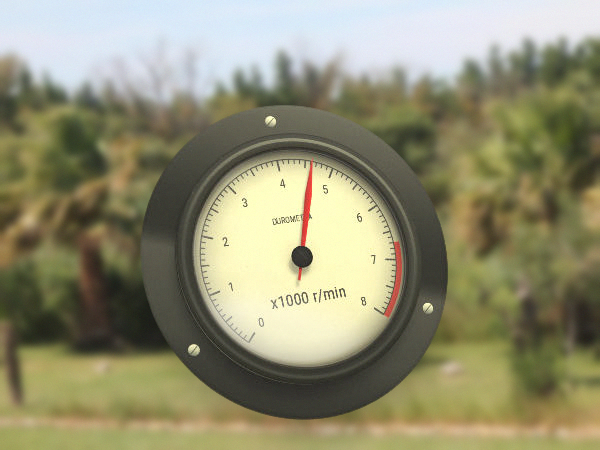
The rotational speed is 4600 rpm
